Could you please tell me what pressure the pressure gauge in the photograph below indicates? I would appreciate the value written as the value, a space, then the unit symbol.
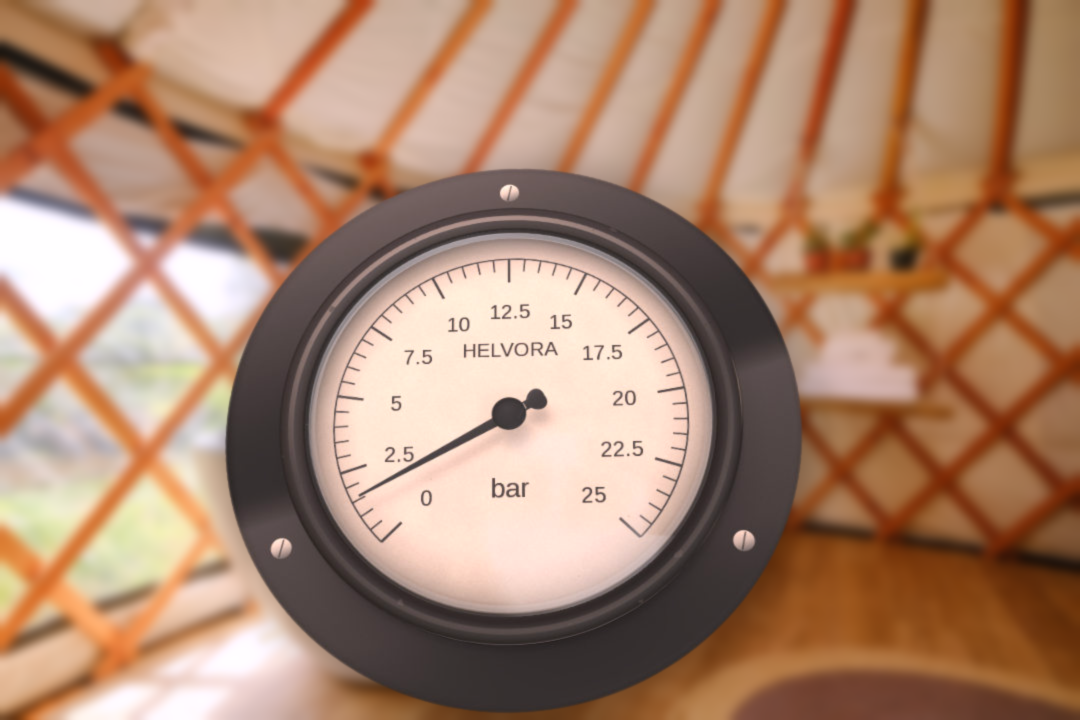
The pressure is 1.5 bar
